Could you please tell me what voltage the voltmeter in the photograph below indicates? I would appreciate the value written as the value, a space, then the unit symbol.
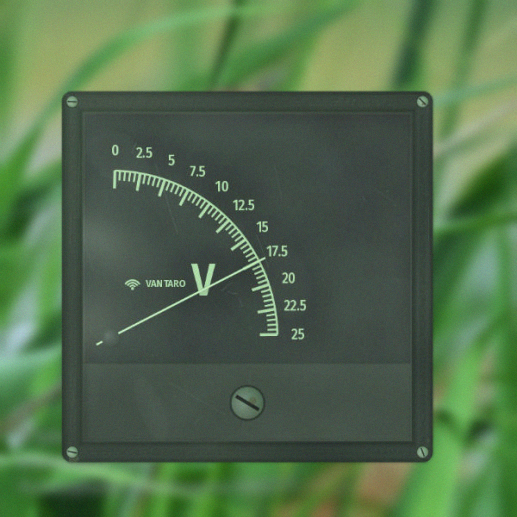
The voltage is 17.5 V
